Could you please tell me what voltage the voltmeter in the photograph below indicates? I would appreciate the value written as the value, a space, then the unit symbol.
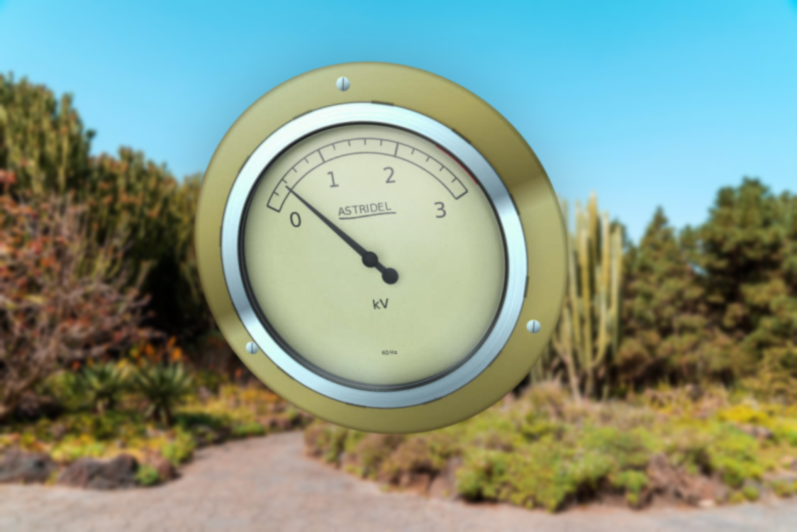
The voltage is 0.4 kV
